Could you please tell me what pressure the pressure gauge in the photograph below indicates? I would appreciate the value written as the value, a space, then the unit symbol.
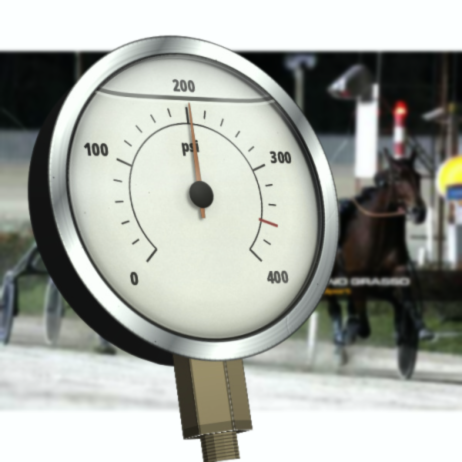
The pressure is 200 psi
